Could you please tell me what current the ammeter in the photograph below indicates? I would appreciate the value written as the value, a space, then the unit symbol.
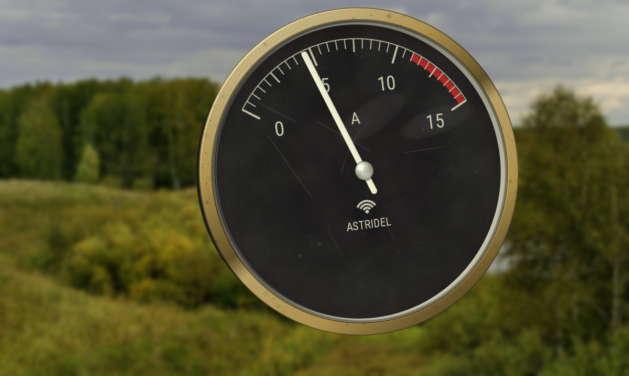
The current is 4.5 A
